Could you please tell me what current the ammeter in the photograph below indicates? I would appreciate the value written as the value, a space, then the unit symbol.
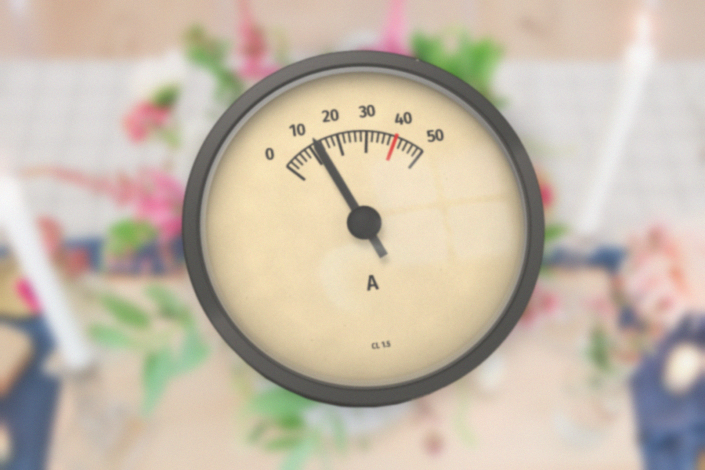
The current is 12 A
